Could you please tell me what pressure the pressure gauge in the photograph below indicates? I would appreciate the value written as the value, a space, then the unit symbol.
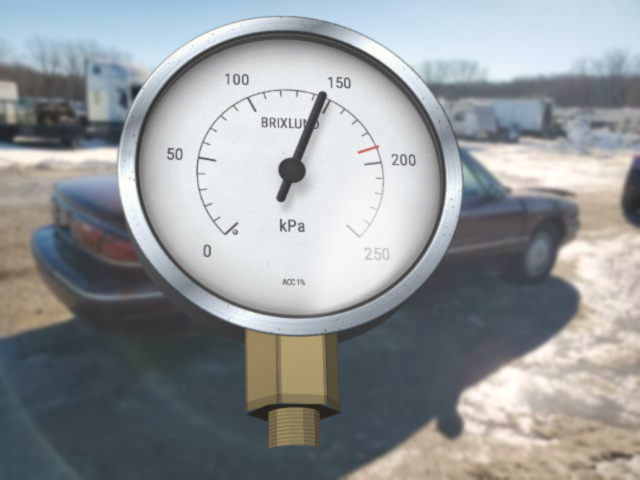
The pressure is 145 kPa
